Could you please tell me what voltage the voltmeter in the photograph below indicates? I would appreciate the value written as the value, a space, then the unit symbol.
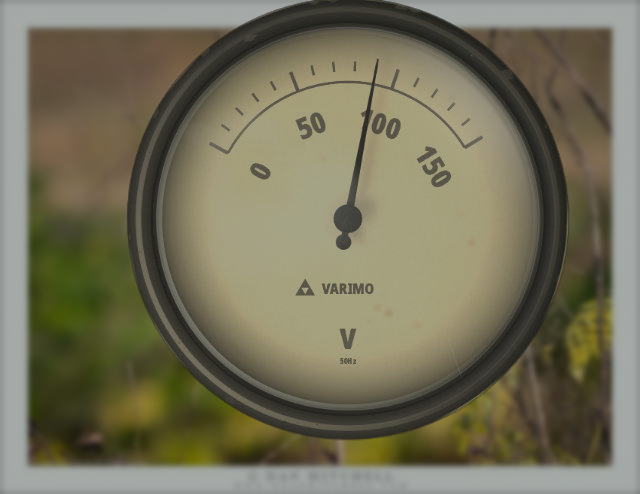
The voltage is 90 V
